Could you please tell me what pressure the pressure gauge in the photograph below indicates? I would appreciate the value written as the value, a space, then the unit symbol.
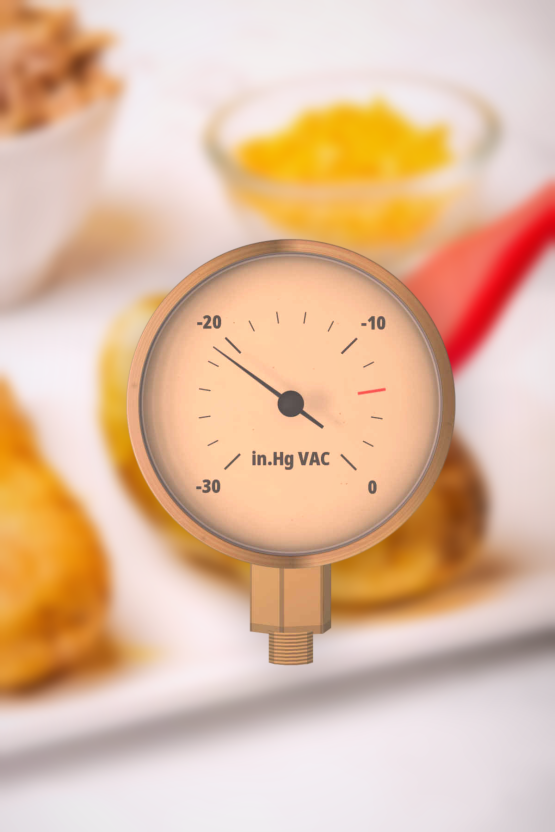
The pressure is -21 inHg
